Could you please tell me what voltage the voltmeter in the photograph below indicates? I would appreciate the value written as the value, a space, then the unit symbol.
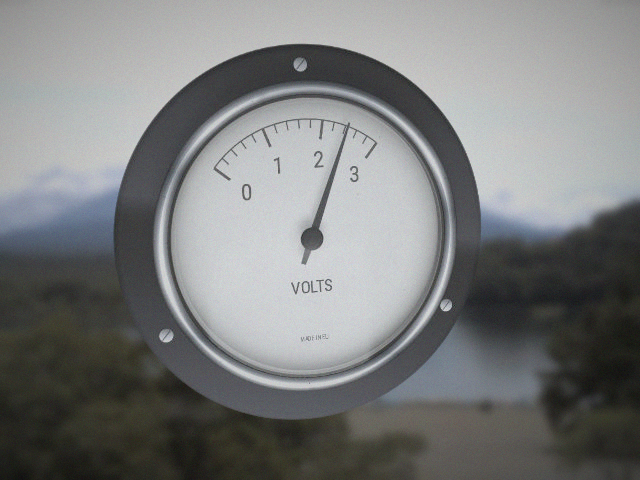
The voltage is 2.4 V
